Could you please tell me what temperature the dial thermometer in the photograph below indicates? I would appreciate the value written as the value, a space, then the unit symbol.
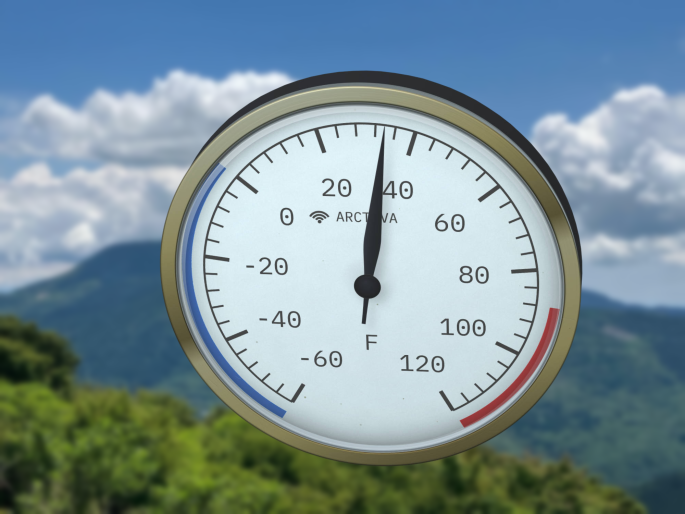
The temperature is 34 °F
